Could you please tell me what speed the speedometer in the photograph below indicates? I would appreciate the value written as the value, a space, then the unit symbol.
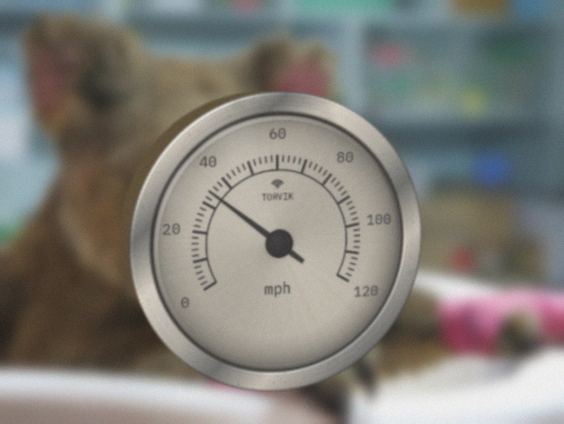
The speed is 34 mph
